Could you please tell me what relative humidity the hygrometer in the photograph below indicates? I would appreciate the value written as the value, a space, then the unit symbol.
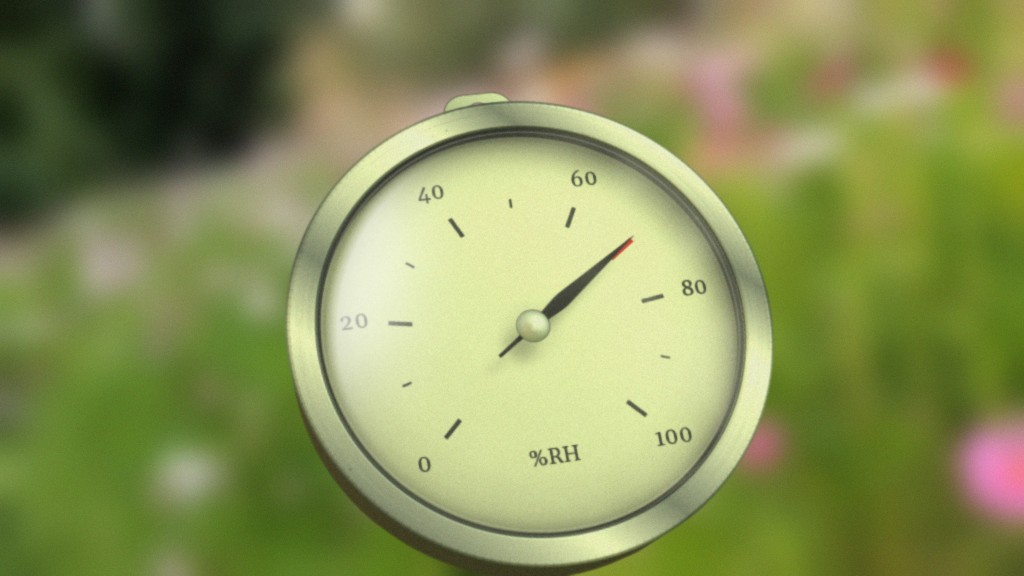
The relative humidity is 70 %
